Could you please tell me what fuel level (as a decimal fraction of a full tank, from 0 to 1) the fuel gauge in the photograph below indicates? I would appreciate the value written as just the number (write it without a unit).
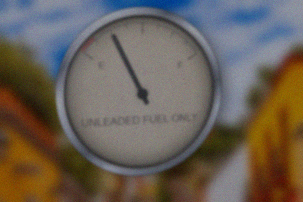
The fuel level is 0.25
